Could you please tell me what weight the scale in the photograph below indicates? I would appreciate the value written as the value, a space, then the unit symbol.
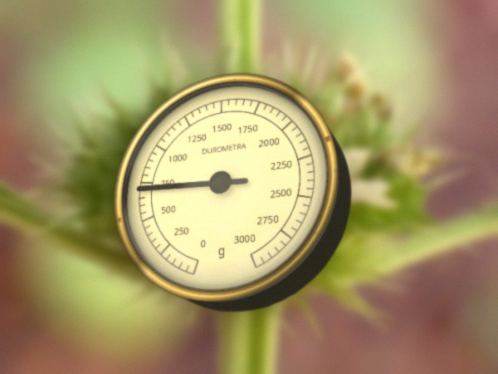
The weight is 700 g
